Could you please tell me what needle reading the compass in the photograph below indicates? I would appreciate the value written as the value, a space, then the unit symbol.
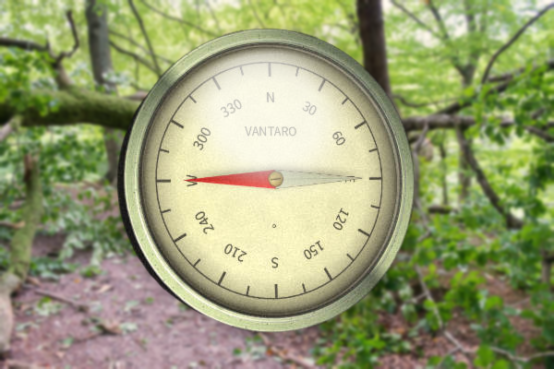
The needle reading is 270 °
